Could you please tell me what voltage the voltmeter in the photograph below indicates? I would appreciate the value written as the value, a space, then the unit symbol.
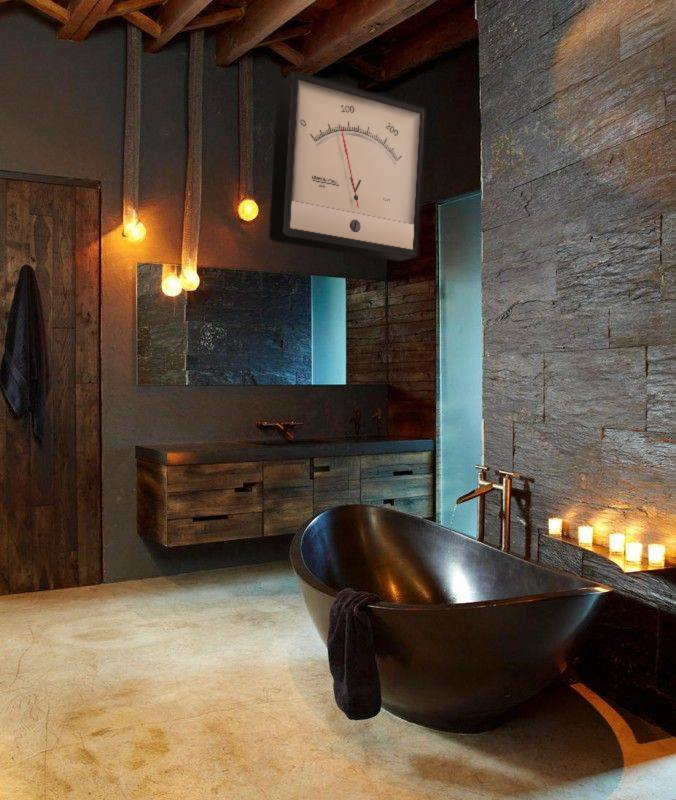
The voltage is 75 V
